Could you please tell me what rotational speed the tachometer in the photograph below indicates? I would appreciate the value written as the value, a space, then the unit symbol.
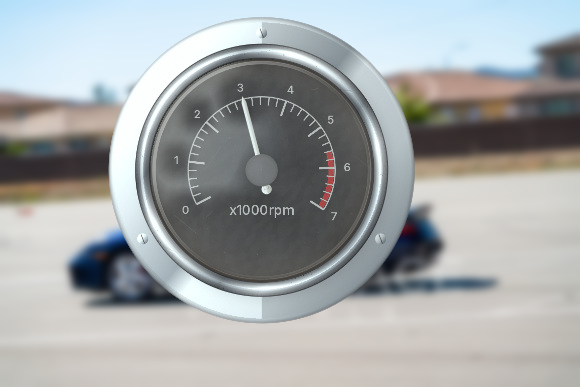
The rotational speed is 3000 rpm
